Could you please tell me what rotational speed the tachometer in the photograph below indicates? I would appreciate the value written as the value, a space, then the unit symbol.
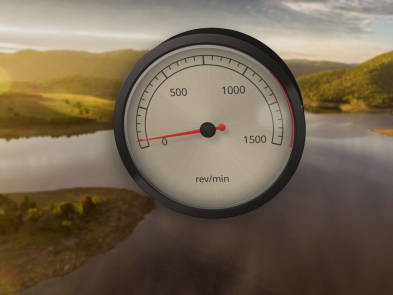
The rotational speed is 50 rpm
